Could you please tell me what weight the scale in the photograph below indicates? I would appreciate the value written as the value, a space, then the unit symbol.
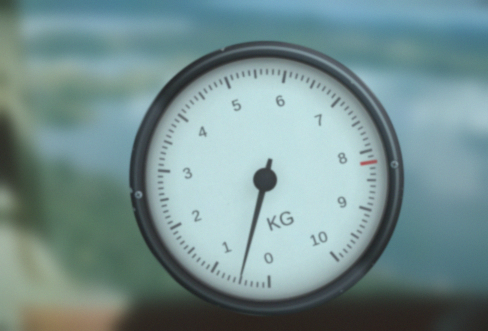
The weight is 0.5 kg
